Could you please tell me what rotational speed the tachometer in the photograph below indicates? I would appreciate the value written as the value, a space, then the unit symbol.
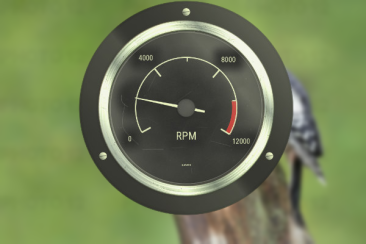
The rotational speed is 2000 rpm
